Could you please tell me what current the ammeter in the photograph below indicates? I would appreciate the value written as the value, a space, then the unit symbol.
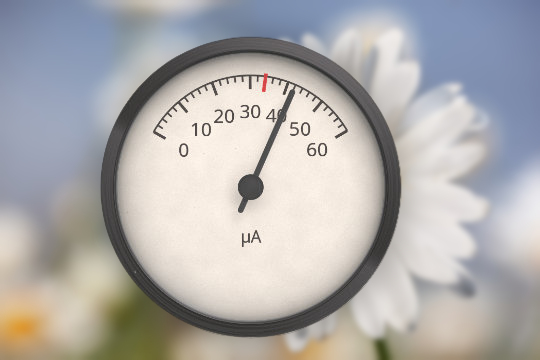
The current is 42 µA
